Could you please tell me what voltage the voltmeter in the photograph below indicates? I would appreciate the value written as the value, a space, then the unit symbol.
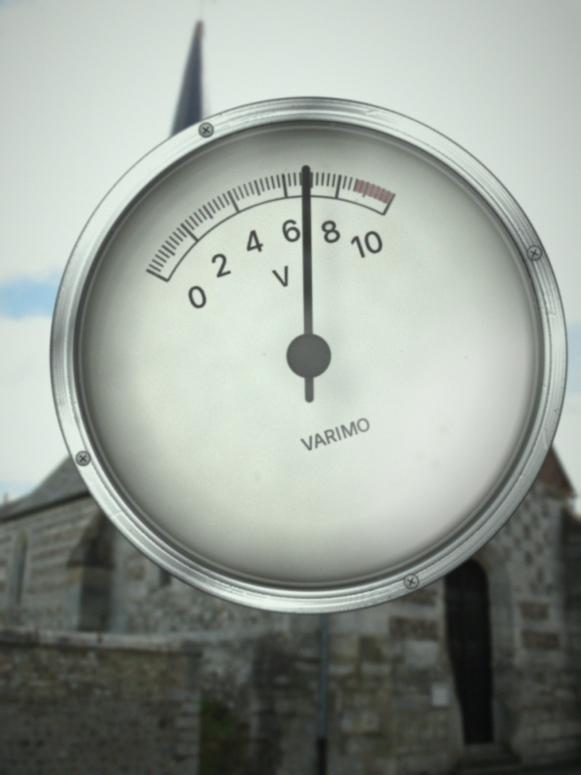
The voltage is 6.8 V
